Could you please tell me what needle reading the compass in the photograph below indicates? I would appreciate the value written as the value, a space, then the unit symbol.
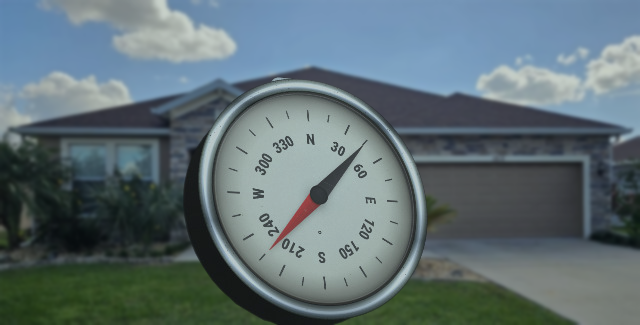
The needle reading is 225 °
